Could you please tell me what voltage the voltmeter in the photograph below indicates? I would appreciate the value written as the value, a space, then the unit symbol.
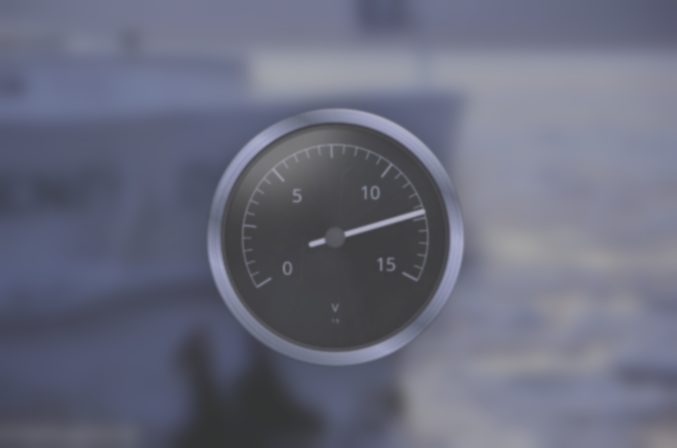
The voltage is 12.25 V
